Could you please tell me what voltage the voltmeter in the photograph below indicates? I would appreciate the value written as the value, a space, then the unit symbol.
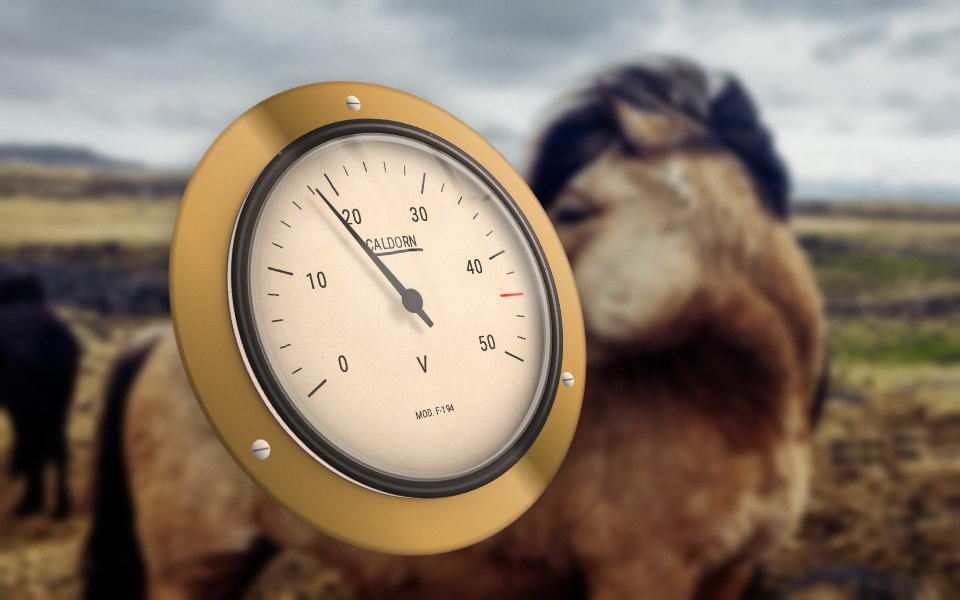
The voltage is 18 V
